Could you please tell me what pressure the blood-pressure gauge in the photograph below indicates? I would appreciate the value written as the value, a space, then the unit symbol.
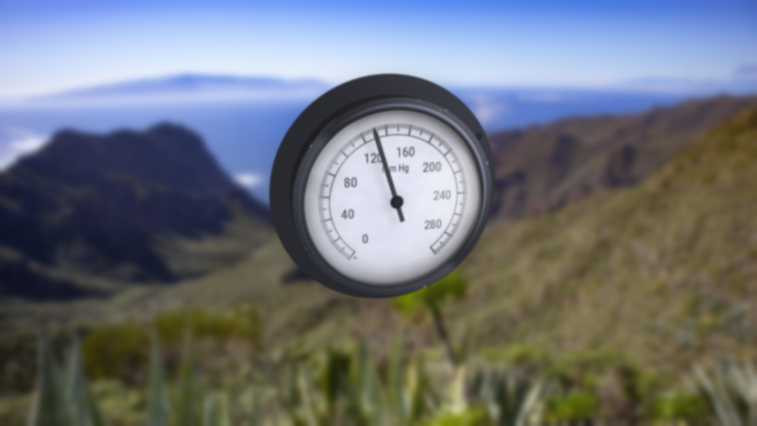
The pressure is 130 mmHg
